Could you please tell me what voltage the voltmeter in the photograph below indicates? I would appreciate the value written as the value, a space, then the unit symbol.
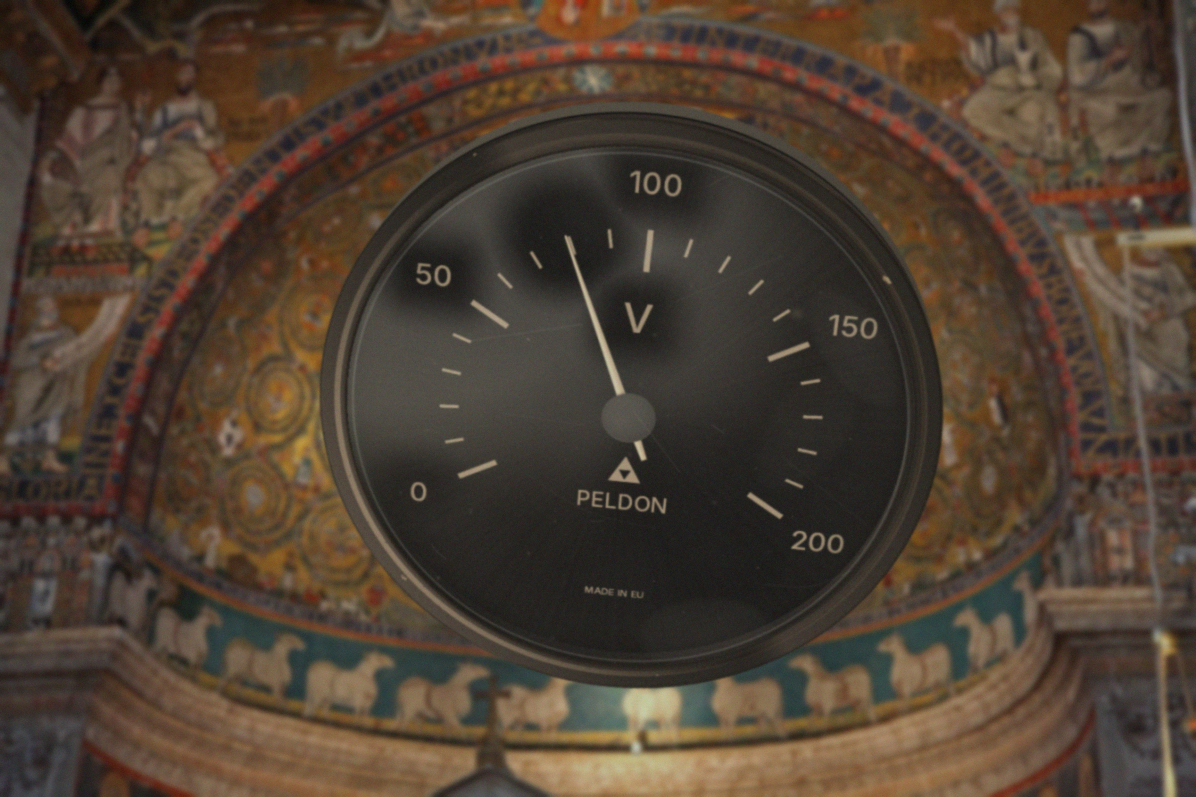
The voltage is 80 V
